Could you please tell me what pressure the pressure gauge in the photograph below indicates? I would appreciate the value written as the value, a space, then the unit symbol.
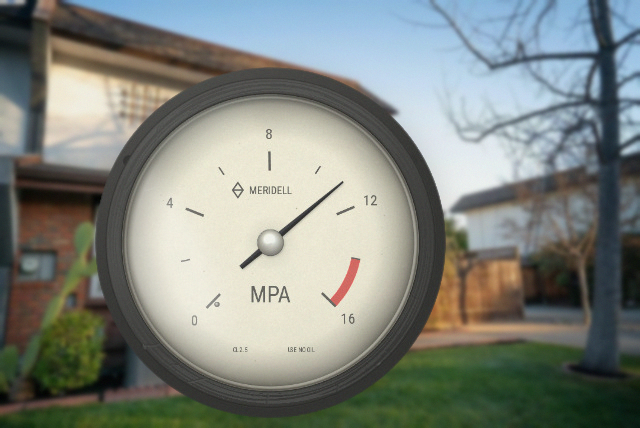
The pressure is 11 MPa
